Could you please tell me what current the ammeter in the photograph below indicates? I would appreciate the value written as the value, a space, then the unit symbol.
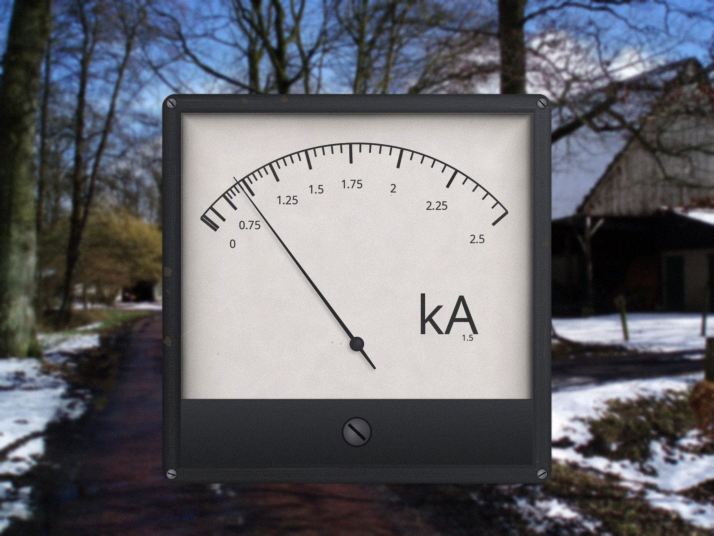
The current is 0.95 kA
